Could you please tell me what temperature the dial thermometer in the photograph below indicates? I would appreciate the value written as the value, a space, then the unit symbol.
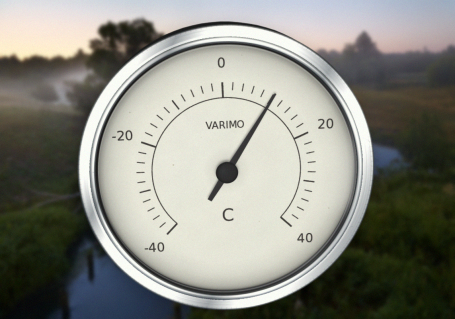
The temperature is 10 °C
